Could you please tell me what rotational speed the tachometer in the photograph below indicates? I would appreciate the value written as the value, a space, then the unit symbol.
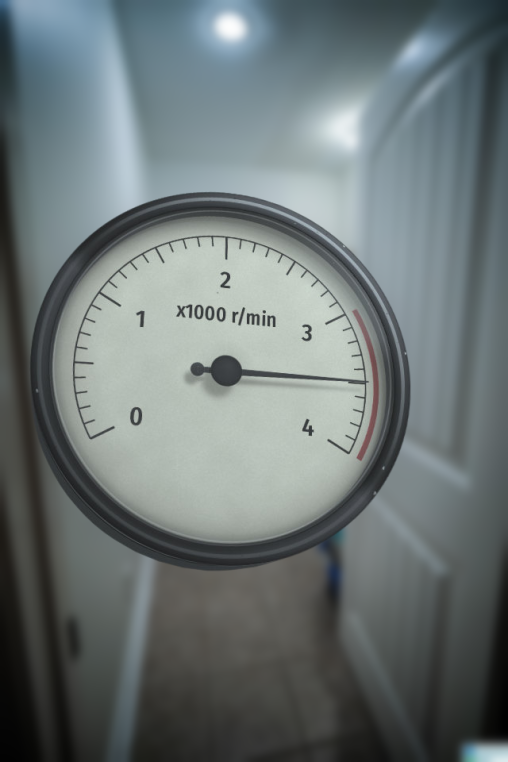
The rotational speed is 3500 rpm
